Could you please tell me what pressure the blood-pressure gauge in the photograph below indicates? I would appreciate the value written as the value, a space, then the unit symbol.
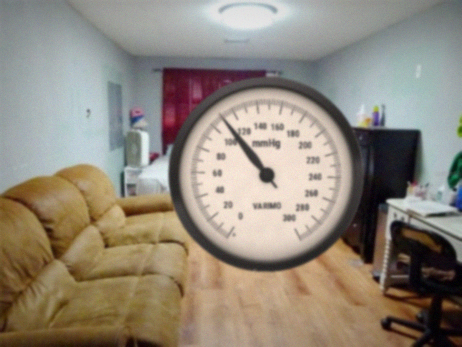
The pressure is 110 mmHg
